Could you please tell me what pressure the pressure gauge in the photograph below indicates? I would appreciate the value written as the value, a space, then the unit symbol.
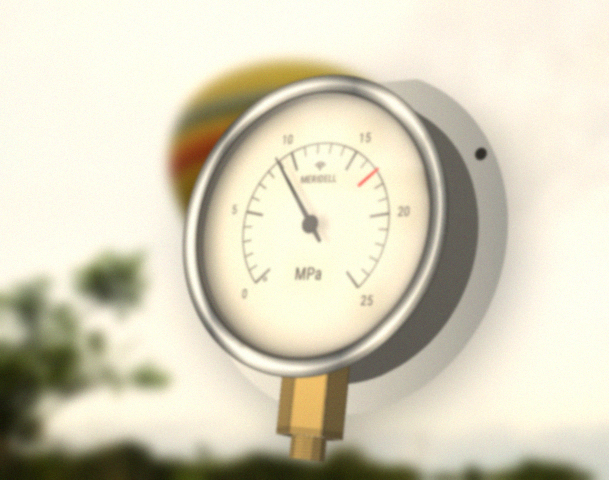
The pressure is 9 MPa
